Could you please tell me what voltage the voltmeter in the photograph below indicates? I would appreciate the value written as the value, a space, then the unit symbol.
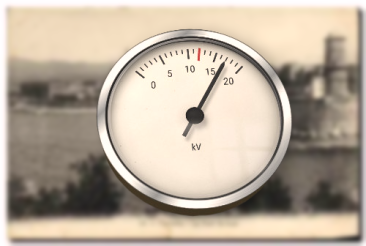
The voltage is 17 kV
